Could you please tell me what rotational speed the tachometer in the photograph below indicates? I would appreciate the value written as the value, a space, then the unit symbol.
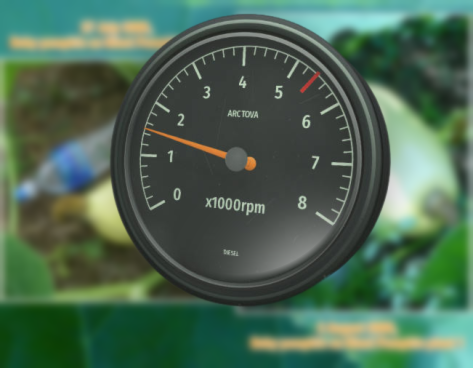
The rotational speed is 1500 rpm
